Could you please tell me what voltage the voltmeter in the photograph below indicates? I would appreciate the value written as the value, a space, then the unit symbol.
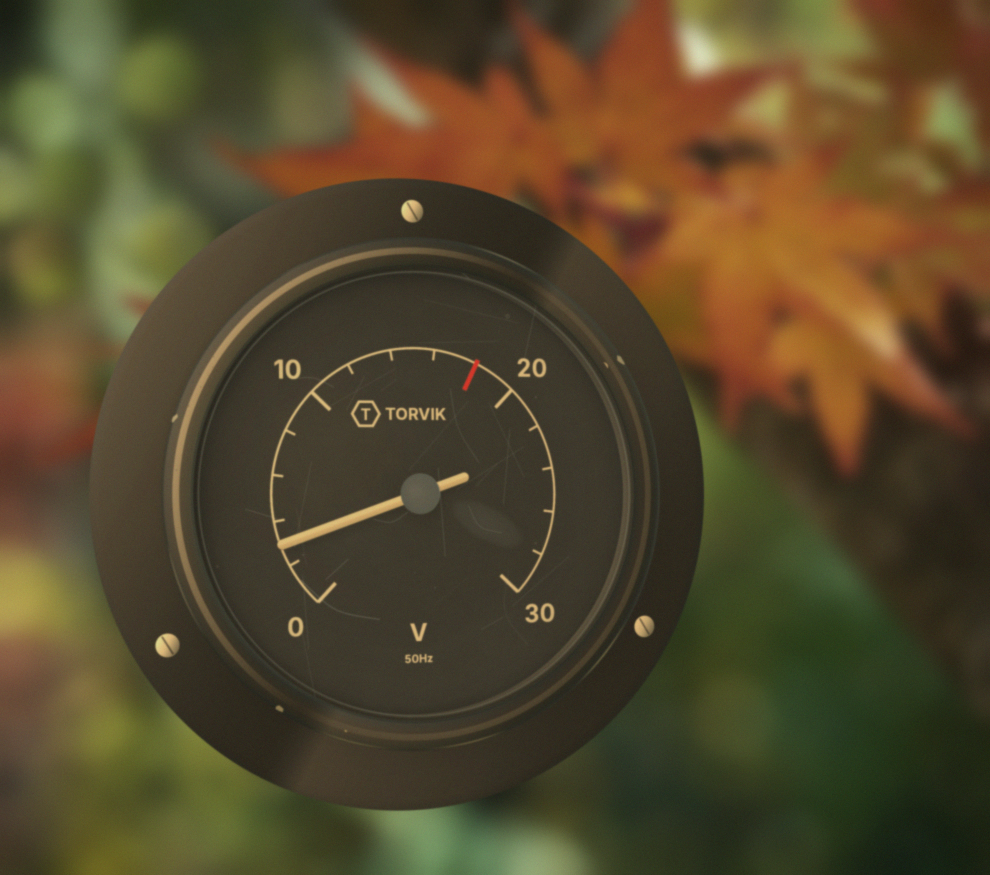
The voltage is 3 V
